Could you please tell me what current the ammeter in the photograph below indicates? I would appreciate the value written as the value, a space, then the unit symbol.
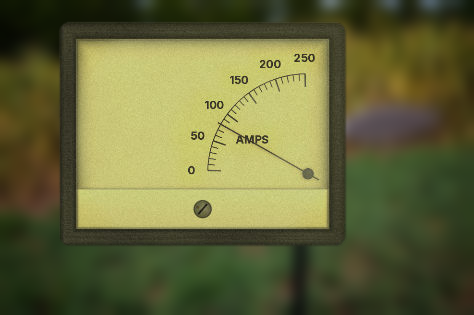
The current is 80 A
